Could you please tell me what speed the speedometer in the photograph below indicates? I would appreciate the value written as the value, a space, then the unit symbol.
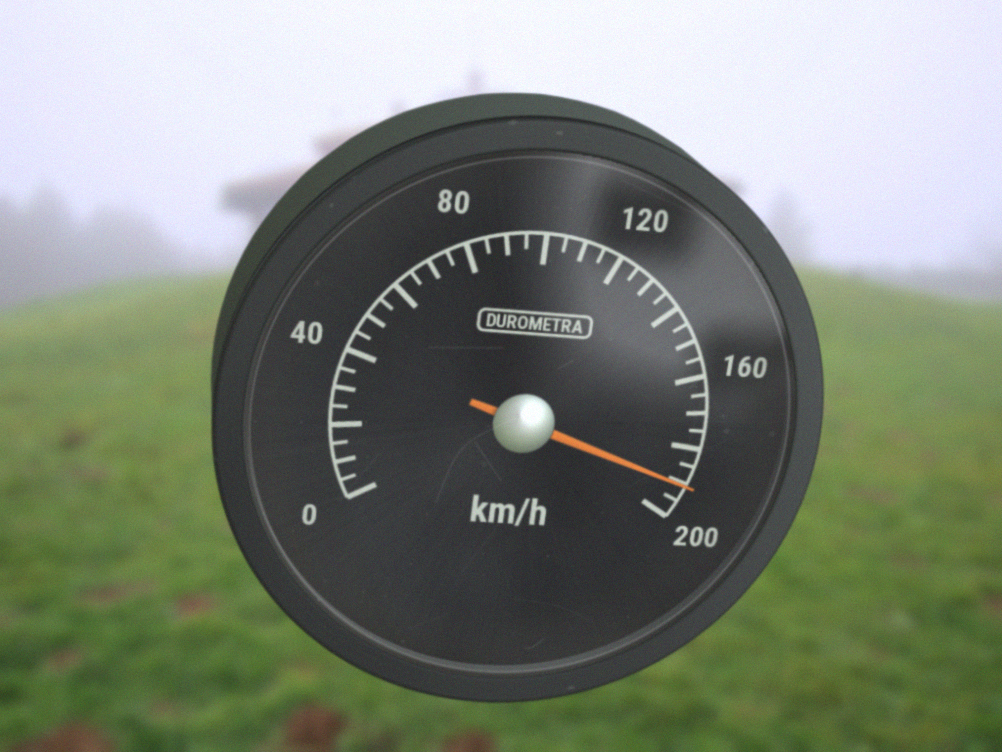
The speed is 190 km/h
